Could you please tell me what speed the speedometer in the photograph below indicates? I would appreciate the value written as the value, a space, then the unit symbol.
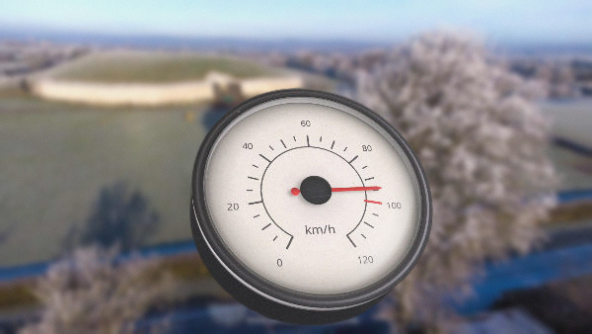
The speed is 95 km/h
